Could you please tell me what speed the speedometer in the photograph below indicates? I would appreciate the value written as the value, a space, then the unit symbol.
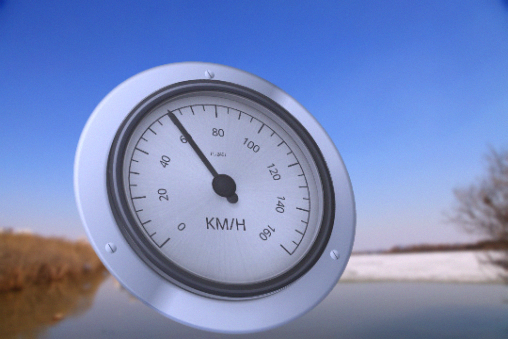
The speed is 60 km/h
